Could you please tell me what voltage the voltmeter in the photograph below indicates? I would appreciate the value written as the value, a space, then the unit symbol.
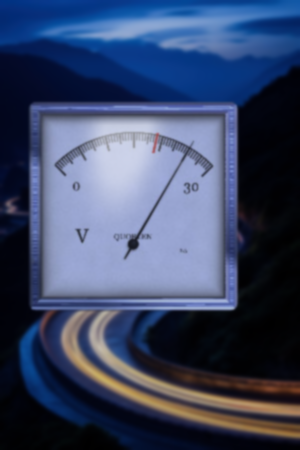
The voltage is 25 V
